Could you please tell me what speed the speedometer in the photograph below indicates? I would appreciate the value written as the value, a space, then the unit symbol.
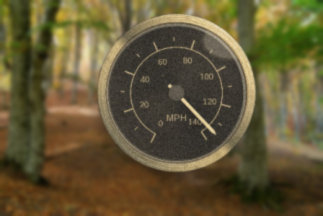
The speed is 135 mph
